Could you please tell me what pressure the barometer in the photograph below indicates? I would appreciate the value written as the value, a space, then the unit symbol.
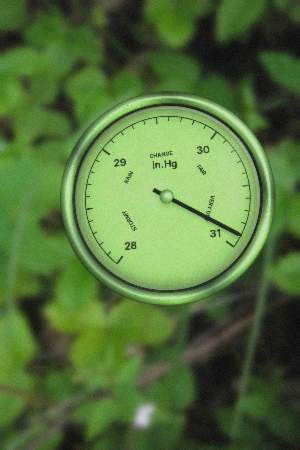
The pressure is 30.9 inHg
